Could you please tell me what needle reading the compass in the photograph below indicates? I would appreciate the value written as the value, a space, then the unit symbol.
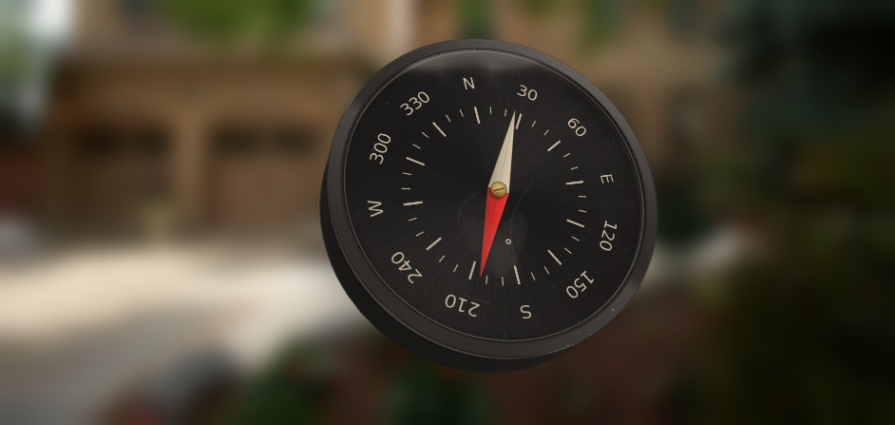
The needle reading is 205 °
